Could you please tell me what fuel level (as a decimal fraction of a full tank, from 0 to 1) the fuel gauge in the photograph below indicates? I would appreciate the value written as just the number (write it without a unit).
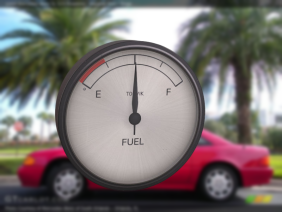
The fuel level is 0.5
